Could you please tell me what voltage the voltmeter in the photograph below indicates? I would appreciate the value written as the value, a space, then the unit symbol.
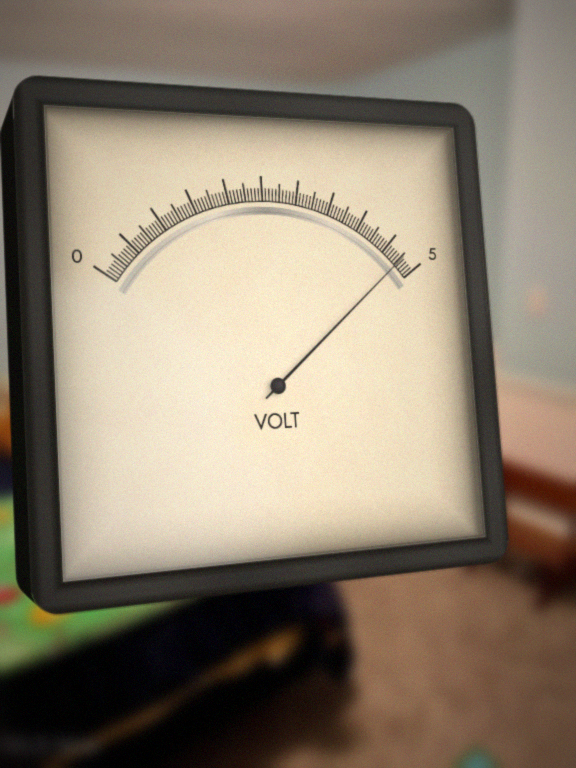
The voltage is 4.75 V
